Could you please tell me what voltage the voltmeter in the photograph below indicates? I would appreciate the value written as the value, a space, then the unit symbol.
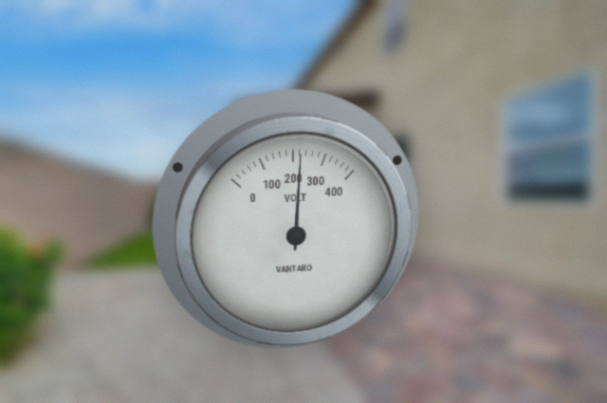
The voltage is 220 V
